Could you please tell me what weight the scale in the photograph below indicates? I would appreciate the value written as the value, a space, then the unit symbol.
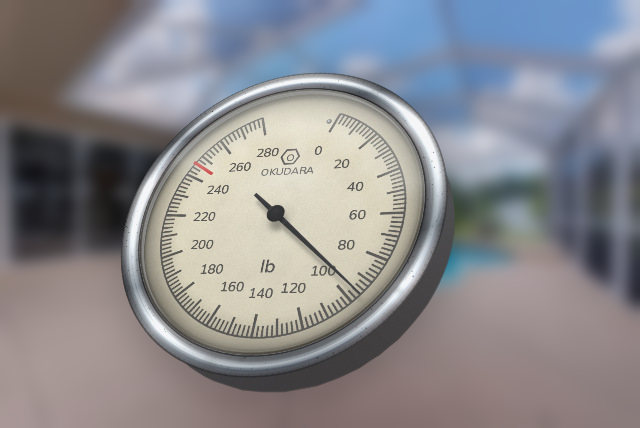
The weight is 96 lb
